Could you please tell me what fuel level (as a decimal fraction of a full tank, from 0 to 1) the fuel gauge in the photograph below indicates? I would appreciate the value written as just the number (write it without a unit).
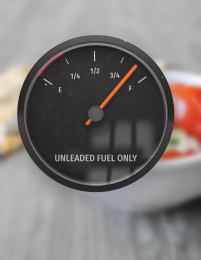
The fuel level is 0.875
